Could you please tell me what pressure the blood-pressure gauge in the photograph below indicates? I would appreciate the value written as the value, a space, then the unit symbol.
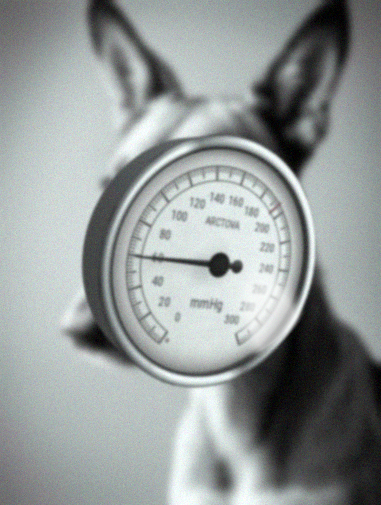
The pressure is 60 mmHg
